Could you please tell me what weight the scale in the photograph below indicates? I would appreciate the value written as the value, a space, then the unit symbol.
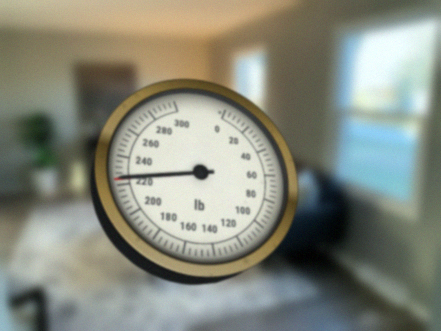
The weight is 224 lb
